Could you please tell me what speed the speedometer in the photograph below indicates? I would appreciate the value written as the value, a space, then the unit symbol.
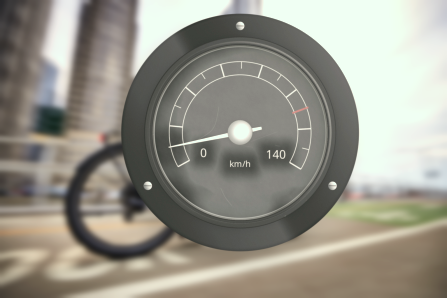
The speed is 10 km/h
